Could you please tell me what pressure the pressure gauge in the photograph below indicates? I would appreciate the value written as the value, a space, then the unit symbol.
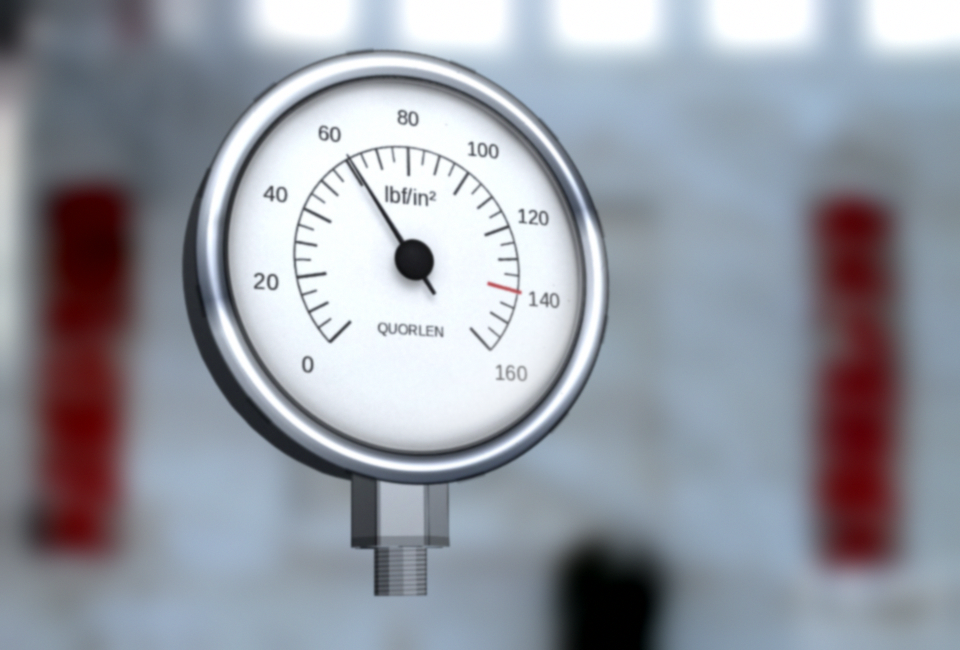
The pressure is 60 psi
